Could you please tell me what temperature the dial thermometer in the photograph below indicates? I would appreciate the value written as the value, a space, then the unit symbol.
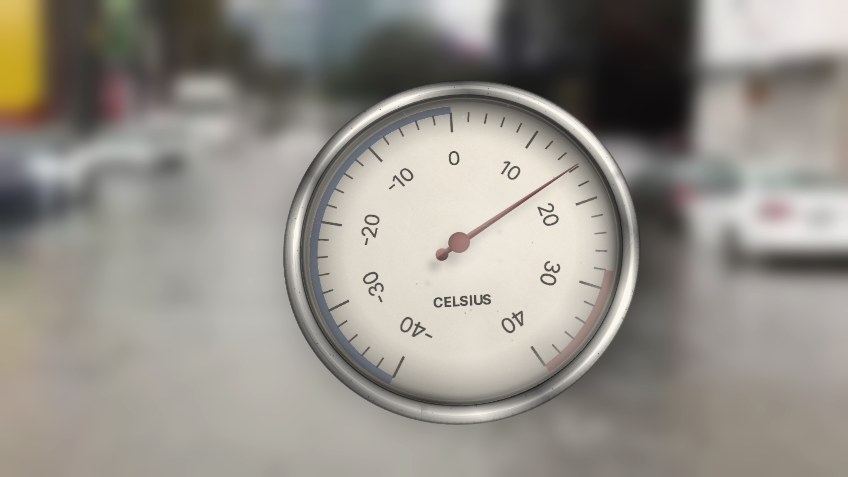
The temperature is 16 °C
